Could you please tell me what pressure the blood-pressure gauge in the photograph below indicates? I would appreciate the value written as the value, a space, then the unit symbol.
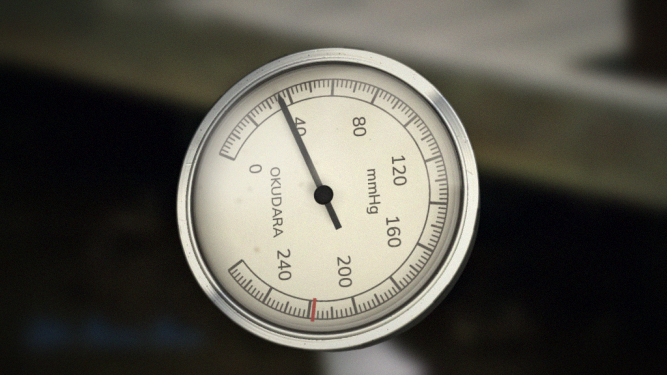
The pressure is 36 mmHg
